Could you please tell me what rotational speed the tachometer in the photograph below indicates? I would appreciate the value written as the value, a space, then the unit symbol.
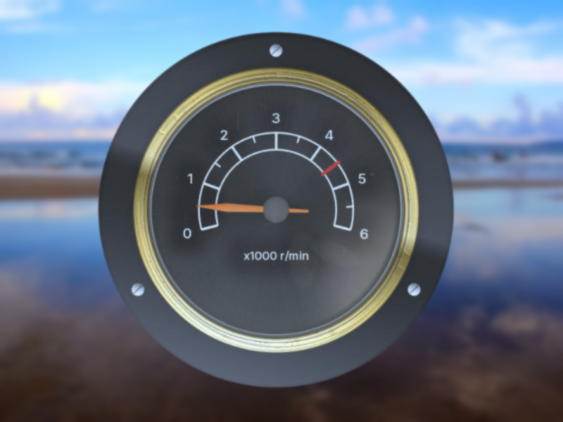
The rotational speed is 500 rpm
